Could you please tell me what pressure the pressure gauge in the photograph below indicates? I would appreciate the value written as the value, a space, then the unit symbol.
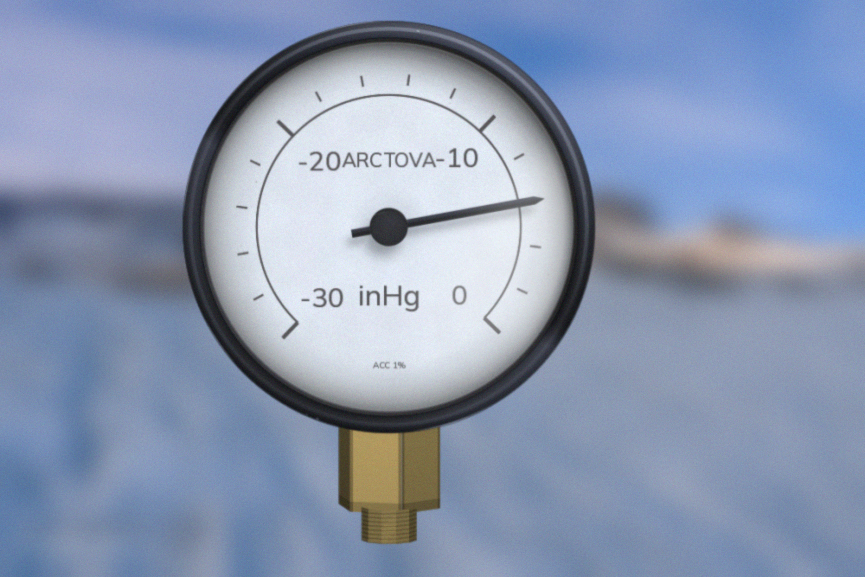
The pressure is -6 inHg
